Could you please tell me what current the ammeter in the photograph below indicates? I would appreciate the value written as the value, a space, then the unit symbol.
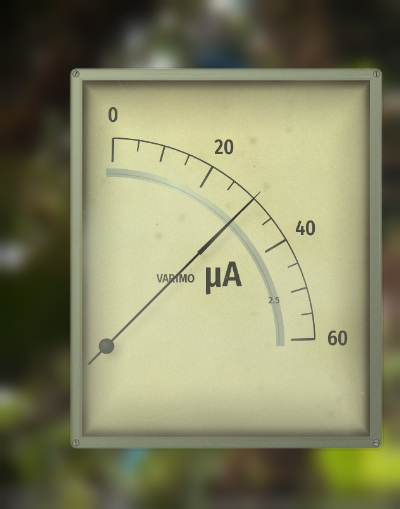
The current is 30 µA
